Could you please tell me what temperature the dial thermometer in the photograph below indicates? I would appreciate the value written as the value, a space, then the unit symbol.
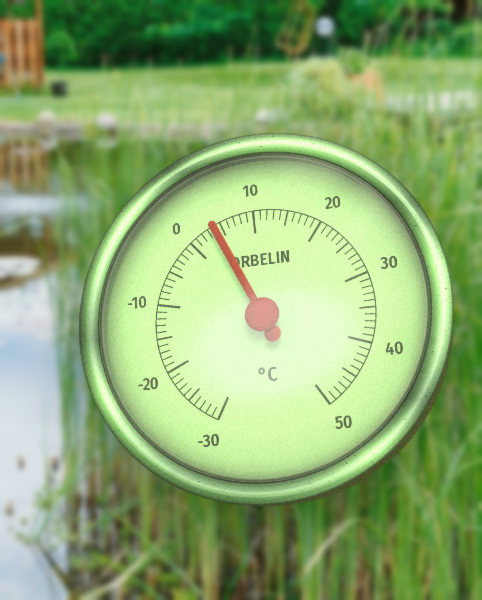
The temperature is 4 °C
